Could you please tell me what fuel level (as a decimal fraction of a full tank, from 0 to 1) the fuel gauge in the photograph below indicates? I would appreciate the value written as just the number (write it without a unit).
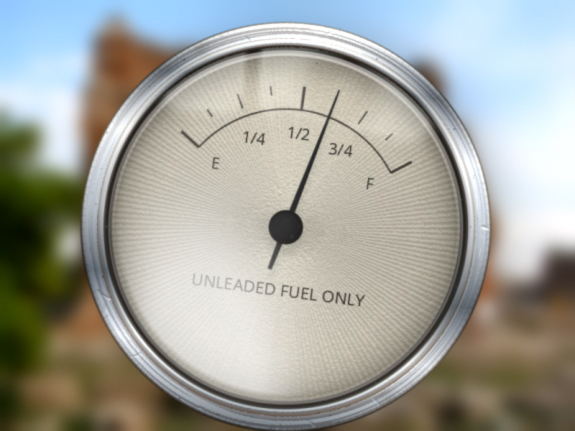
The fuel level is 0.625
